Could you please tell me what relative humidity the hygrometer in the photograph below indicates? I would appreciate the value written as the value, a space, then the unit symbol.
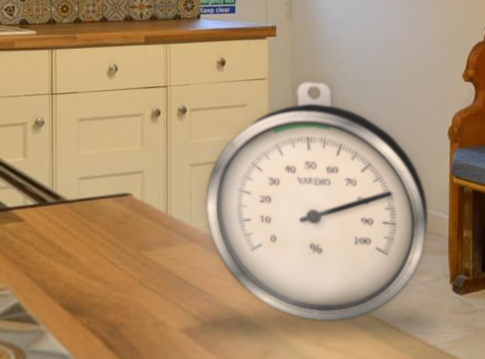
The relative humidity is 80 %
